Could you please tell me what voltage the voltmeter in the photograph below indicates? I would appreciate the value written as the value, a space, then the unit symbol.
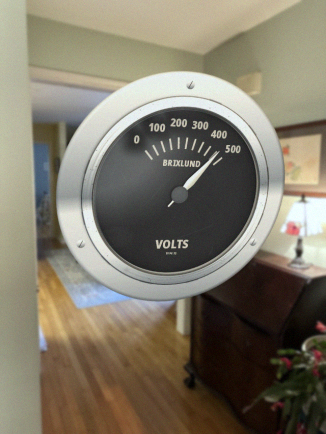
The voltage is 450 V
